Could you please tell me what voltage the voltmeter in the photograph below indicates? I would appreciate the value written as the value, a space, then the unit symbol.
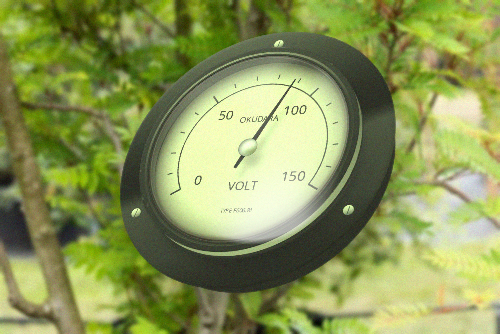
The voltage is 90 V
